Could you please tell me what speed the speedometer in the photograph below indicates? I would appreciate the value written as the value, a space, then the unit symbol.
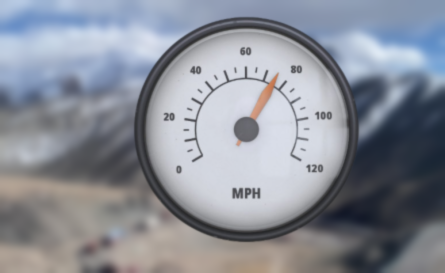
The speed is 75 mph
